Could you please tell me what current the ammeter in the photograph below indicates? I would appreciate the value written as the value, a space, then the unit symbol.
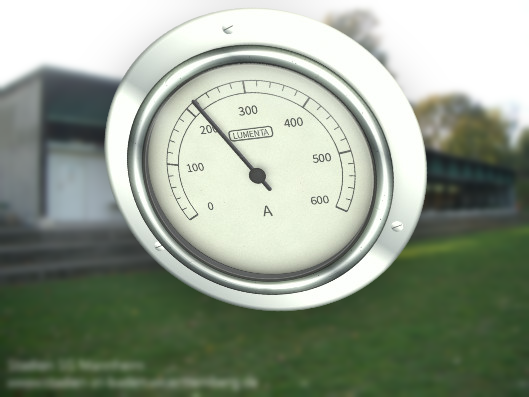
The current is 220 A
